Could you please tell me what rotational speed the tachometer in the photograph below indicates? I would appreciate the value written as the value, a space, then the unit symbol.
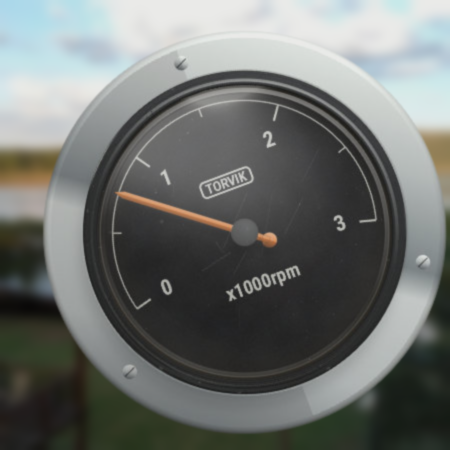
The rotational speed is 750 rpm
